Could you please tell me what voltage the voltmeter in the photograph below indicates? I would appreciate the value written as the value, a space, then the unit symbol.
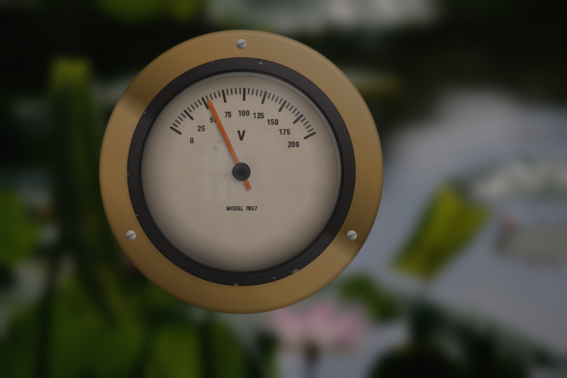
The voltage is 55 V
